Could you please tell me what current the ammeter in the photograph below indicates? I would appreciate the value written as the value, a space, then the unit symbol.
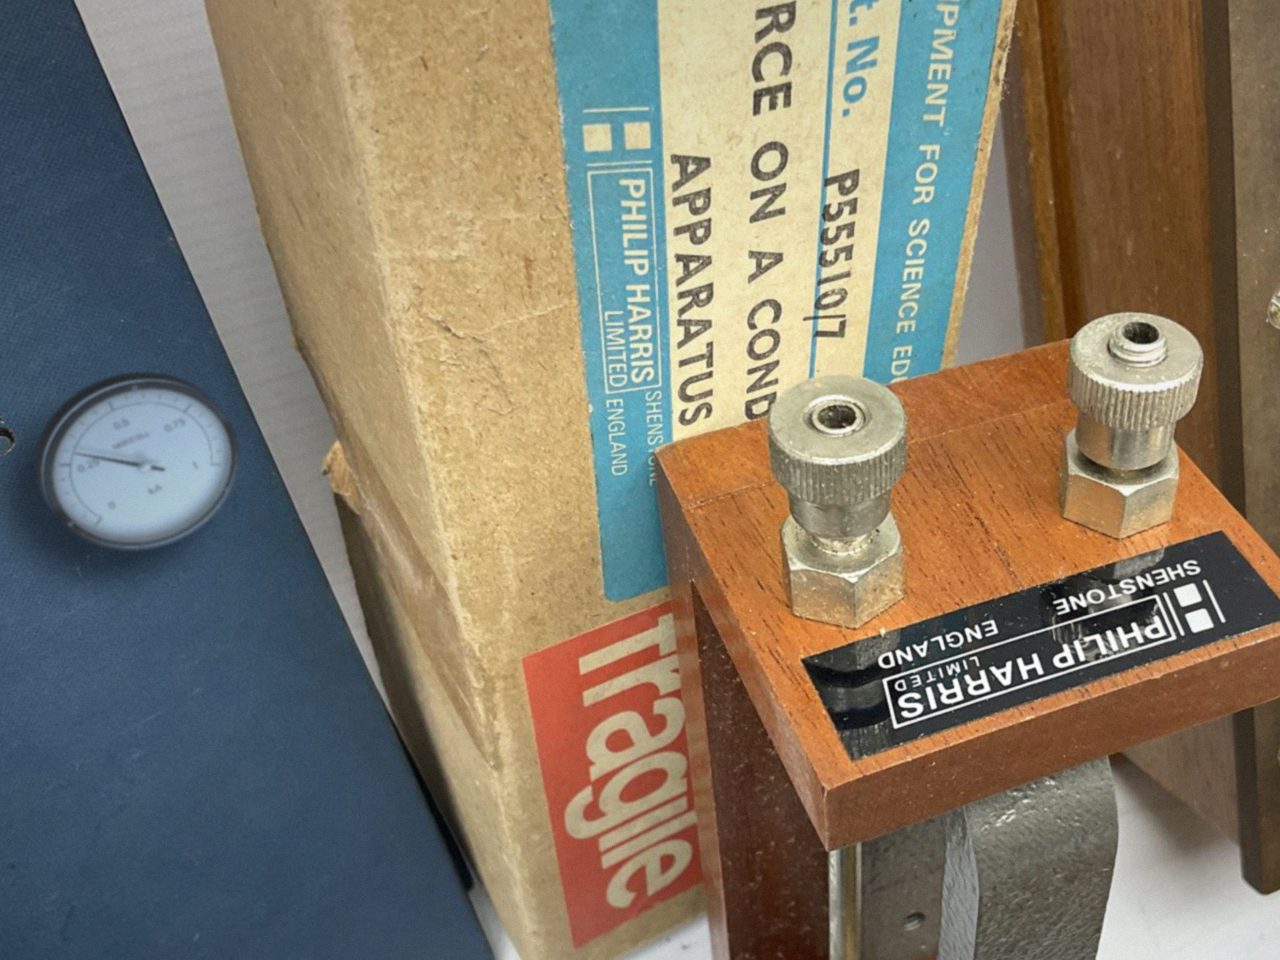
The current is 0.3 kA
